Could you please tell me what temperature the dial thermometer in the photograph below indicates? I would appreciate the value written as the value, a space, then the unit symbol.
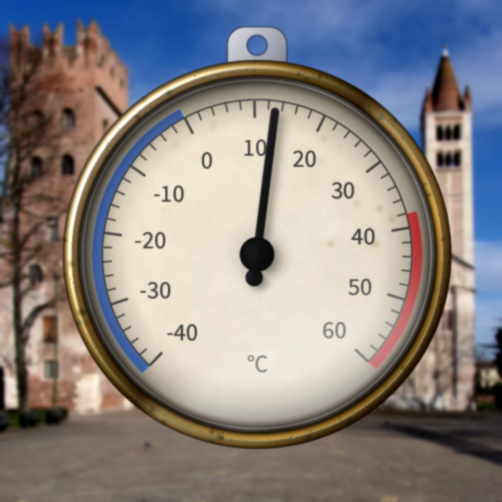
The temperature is 13 °C
